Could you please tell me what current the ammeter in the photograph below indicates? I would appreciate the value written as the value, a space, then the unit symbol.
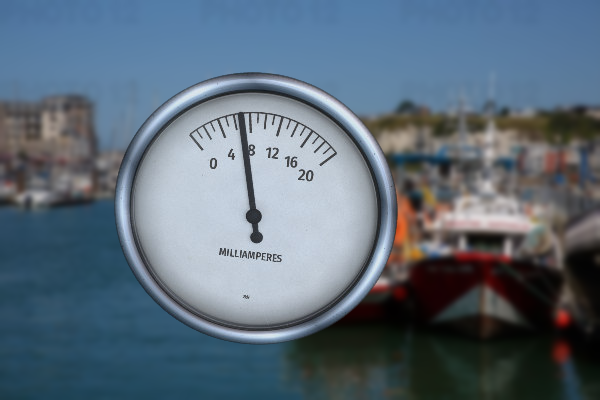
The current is 7 mA
